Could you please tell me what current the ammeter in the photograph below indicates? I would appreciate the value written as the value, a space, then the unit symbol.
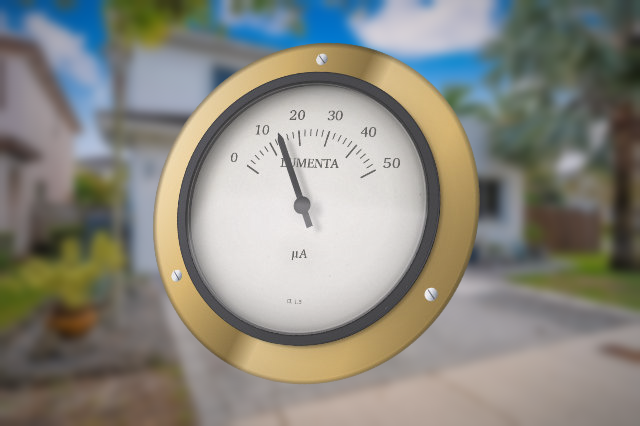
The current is 14 µA
